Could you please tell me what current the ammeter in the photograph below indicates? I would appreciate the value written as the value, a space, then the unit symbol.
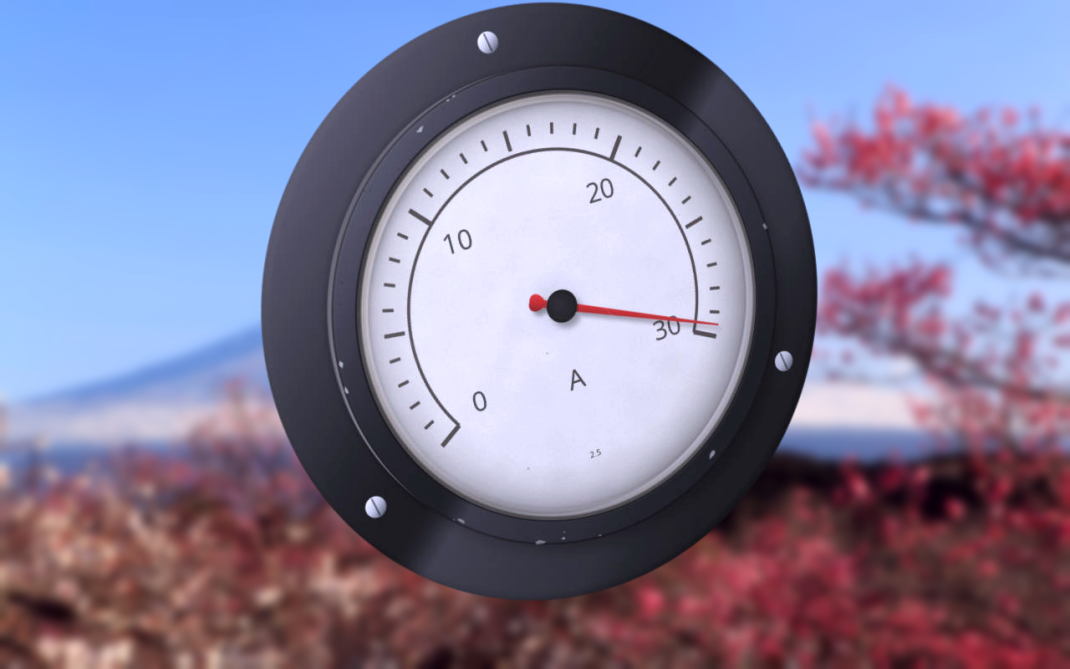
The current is 29.5 A
